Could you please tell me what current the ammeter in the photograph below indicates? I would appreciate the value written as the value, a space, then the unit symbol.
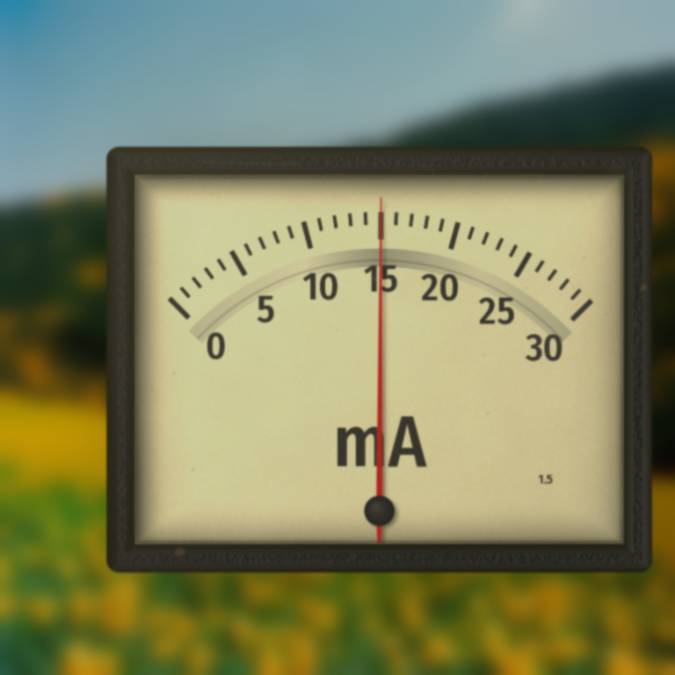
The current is 15 mA
